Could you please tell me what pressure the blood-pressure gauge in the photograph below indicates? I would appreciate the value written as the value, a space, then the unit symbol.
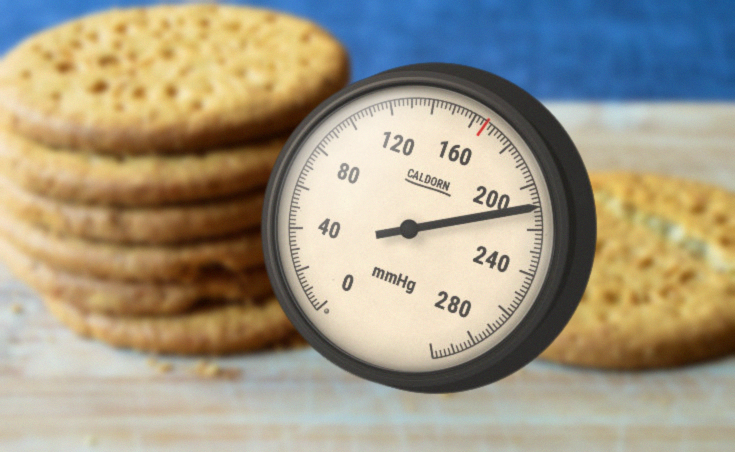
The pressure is 210 mmHg
